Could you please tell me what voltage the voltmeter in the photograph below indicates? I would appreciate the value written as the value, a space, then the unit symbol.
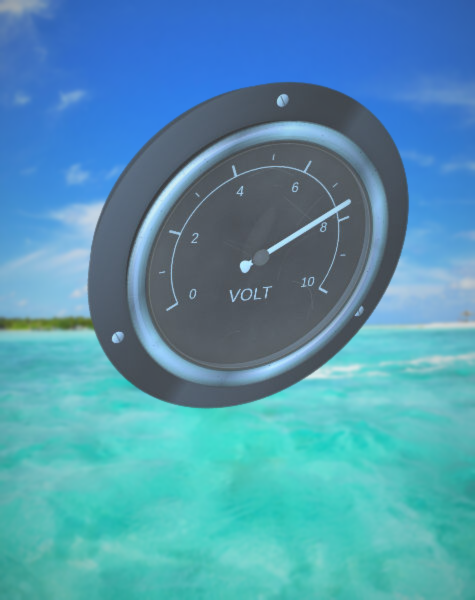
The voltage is 7.5 V
